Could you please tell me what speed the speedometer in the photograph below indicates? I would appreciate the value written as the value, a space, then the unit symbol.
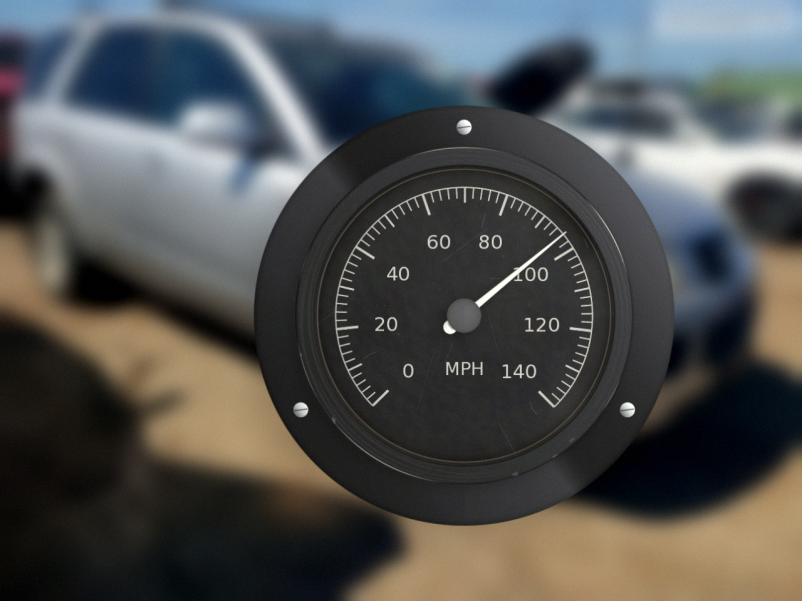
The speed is 96 mph
